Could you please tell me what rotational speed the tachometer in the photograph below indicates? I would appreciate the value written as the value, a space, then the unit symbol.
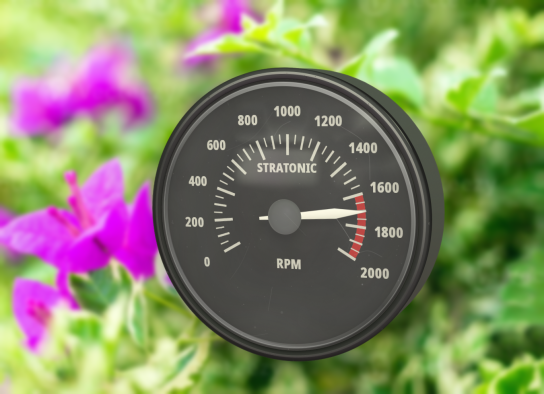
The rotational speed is 1700 rpm
